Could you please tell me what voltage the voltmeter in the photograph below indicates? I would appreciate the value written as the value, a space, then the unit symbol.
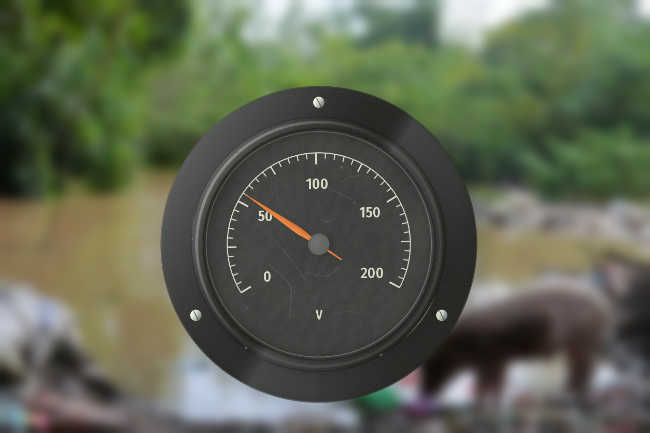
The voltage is 55 V
